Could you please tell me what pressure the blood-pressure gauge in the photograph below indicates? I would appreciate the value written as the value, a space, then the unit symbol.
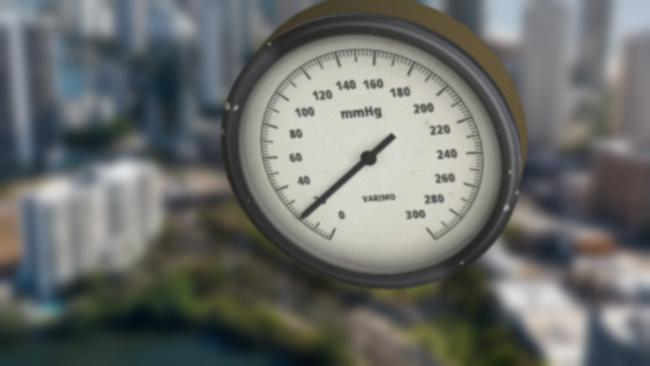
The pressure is 20 mmHg
